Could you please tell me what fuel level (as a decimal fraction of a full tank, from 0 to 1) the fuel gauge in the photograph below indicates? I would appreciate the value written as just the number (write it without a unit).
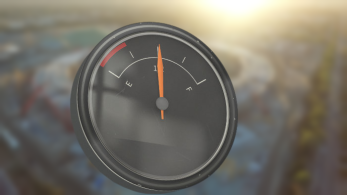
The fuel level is 0.5
